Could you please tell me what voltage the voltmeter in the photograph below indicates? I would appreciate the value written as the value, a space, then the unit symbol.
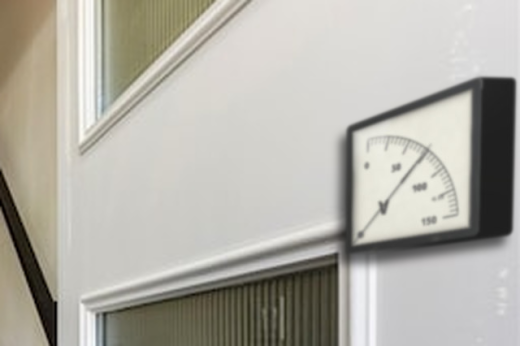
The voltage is 75 V
